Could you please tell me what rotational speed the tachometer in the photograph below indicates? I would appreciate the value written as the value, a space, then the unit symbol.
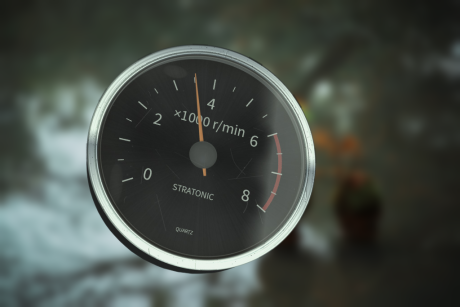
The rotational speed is 3500 rpm
